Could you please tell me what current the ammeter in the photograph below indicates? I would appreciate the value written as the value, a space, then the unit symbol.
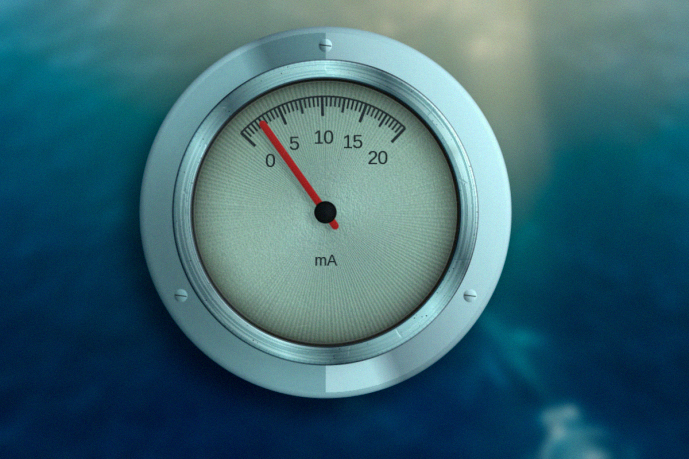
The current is 2.5 mA
